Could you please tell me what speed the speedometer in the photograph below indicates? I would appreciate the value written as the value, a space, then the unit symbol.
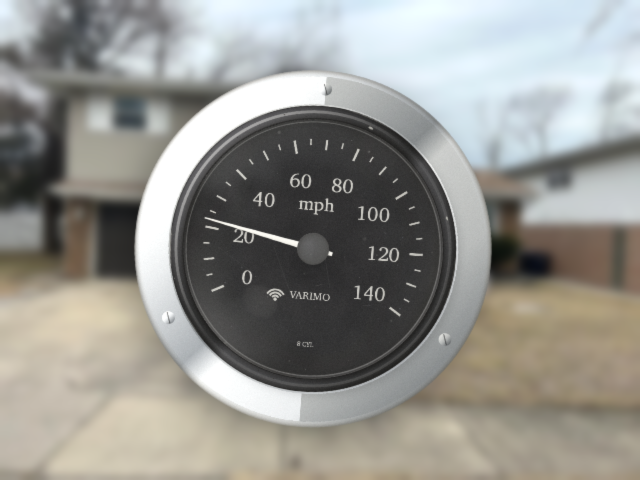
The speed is 22.5 mph
